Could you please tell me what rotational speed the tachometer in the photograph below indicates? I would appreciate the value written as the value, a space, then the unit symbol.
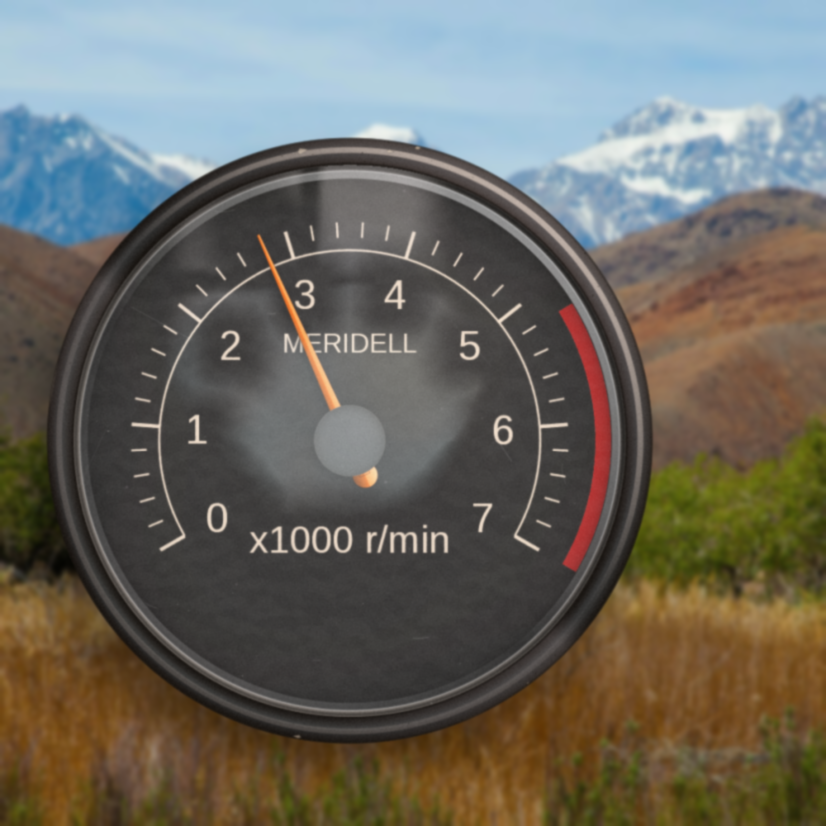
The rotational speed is 2800 rpm
